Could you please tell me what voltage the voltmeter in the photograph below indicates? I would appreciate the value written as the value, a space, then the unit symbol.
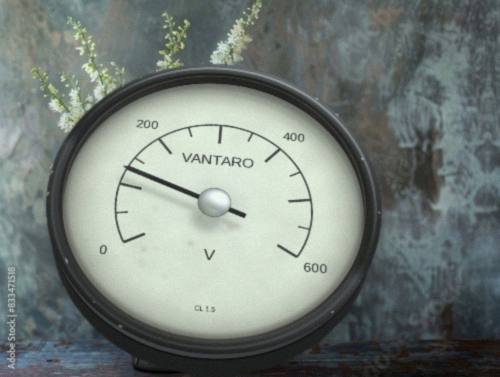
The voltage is 125 V
